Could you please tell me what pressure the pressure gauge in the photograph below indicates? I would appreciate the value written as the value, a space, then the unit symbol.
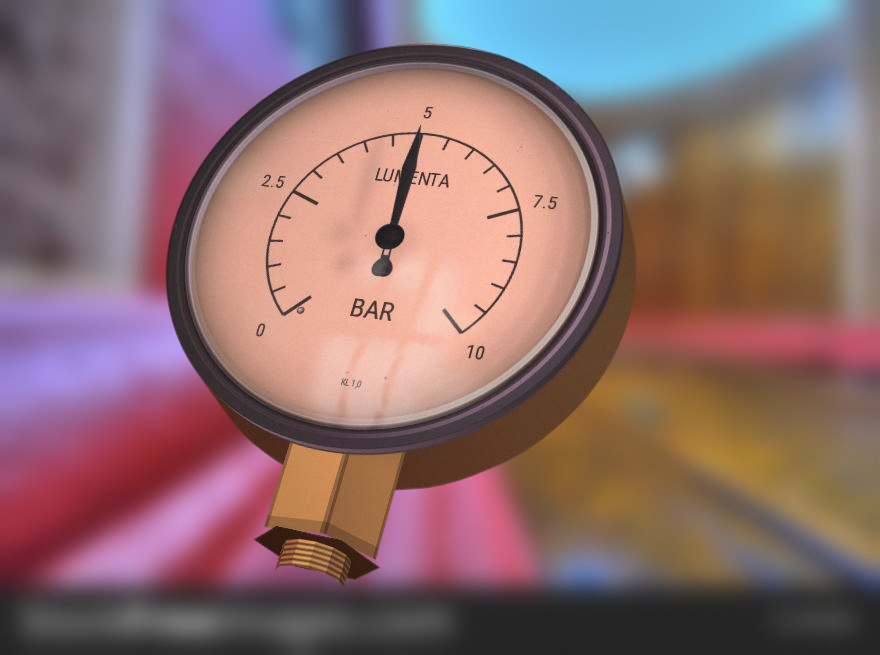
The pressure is 5 bar
